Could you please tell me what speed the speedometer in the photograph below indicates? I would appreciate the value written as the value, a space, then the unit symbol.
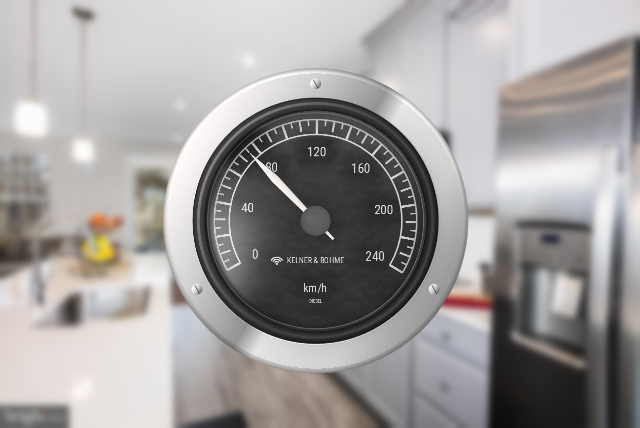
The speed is 75 km/h
